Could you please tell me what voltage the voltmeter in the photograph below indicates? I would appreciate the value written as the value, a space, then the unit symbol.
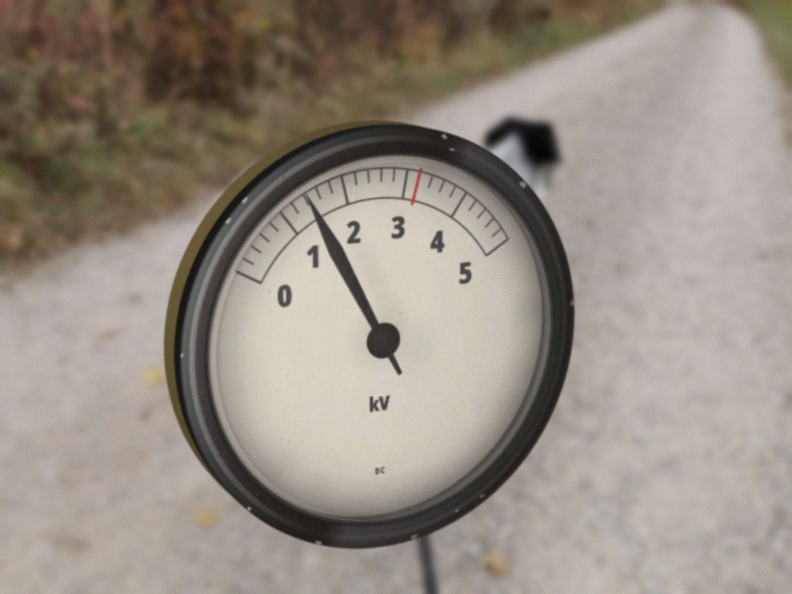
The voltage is 1.4 kV
